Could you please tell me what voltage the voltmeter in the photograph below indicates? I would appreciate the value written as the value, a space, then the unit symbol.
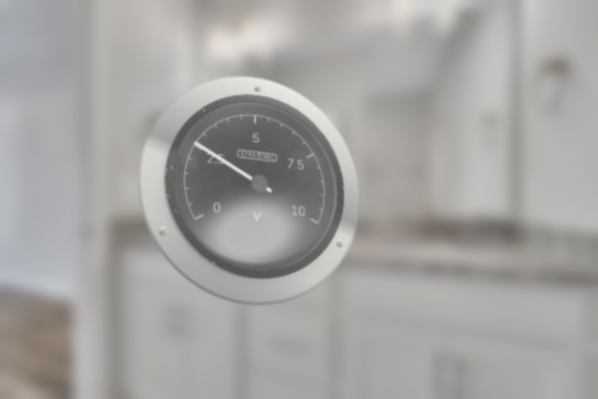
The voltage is 2.5 V
